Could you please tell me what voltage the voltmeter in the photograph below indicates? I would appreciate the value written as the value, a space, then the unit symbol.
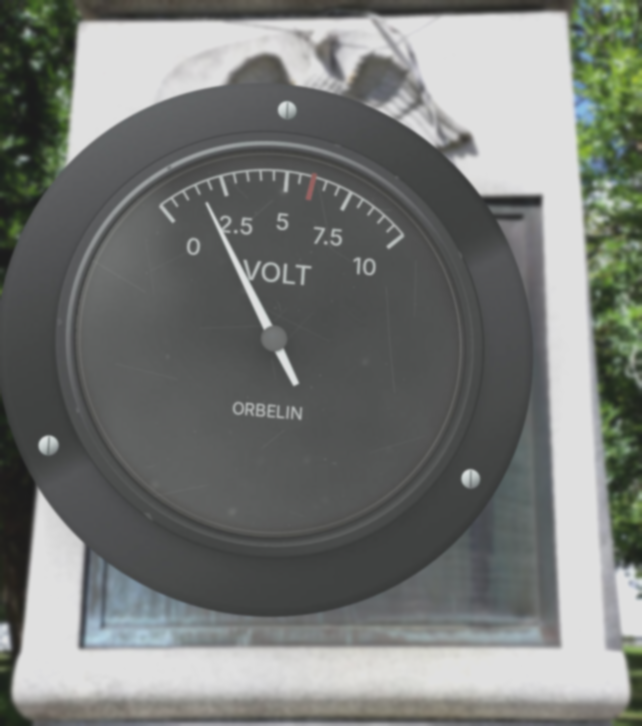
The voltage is 1.5 V
